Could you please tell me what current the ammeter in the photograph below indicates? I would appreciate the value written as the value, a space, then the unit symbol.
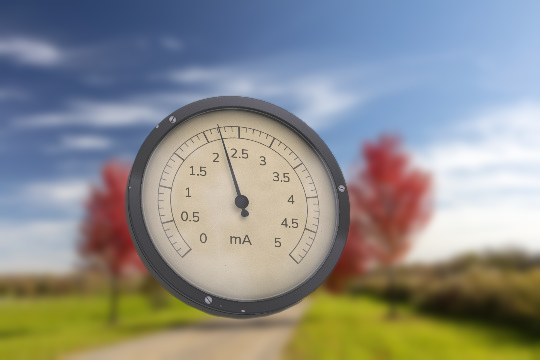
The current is 2.2 mA
